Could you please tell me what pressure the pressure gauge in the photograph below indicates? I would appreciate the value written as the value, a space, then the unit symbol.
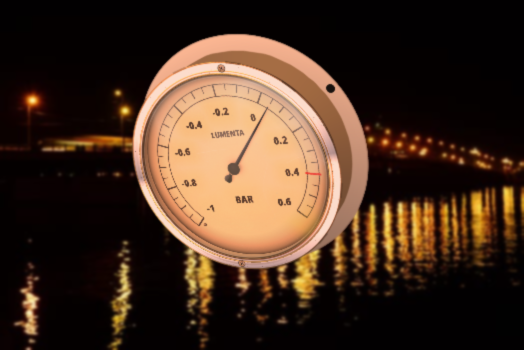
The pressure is 0.05 bar
